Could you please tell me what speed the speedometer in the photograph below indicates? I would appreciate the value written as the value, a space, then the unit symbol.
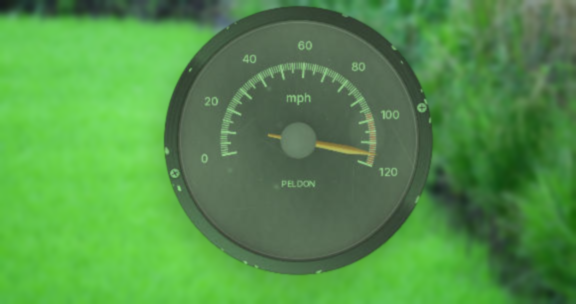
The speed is 115 mph
